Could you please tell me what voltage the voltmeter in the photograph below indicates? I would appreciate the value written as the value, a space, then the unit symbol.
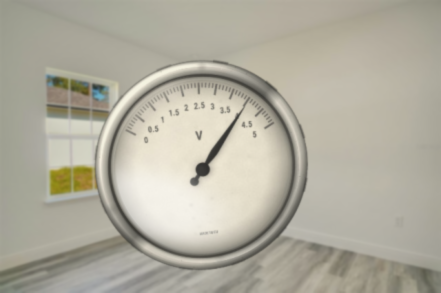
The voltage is 4 V
